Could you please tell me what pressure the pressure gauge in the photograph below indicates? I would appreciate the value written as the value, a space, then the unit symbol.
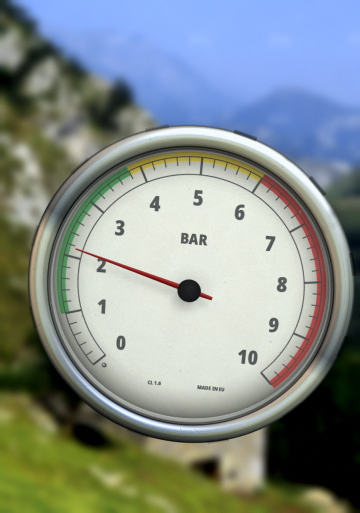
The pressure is 2.2 bar
